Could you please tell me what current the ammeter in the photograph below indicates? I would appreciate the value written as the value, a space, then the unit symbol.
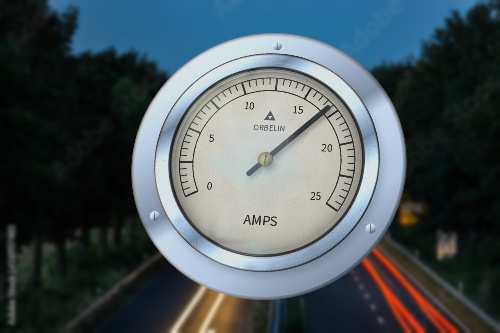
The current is 17 A
